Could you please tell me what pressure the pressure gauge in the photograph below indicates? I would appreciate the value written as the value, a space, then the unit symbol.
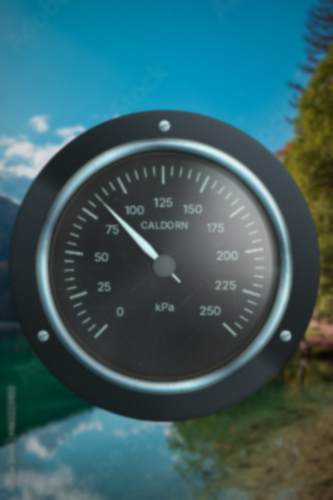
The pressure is 85 kPa
